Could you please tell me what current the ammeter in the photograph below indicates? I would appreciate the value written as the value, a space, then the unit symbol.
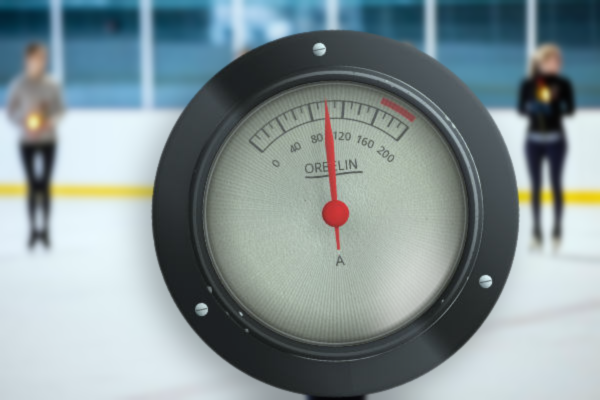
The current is 100 A
